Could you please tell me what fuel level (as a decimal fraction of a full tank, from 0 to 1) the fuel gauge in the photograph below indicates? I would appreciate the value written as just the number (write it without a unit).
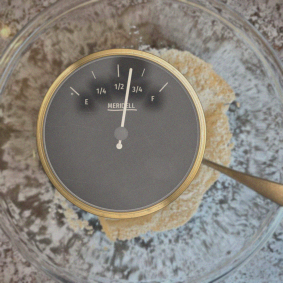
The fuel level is 0.625
